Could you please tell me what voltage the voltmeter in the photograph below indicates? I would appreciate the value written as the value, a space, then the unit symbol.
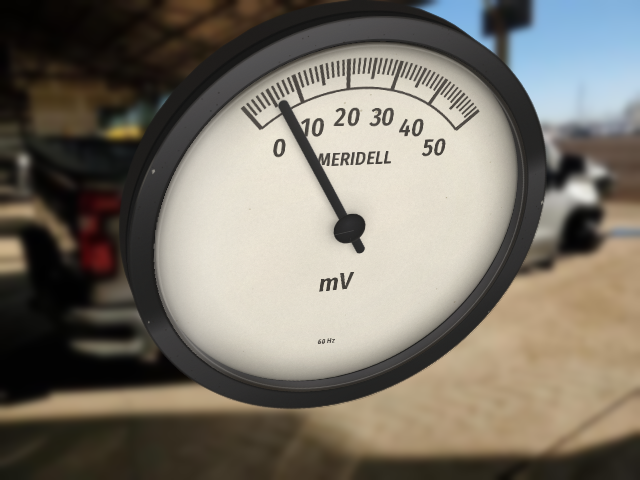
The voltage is 6 mV
